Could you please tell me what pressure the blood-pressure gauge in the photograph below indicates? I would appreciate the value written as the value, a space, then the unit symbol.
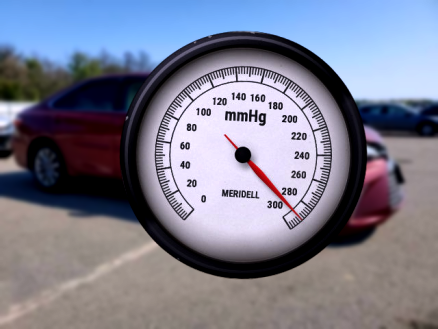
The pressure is 290 mmHg
